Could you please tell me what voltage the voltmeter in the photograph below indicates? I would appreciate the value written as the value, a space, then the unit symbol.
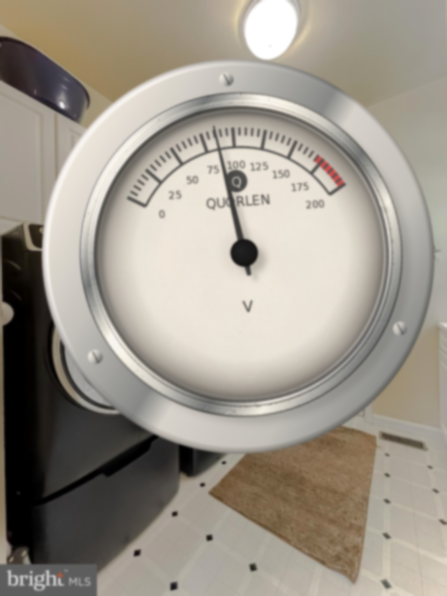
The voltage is 85 V
